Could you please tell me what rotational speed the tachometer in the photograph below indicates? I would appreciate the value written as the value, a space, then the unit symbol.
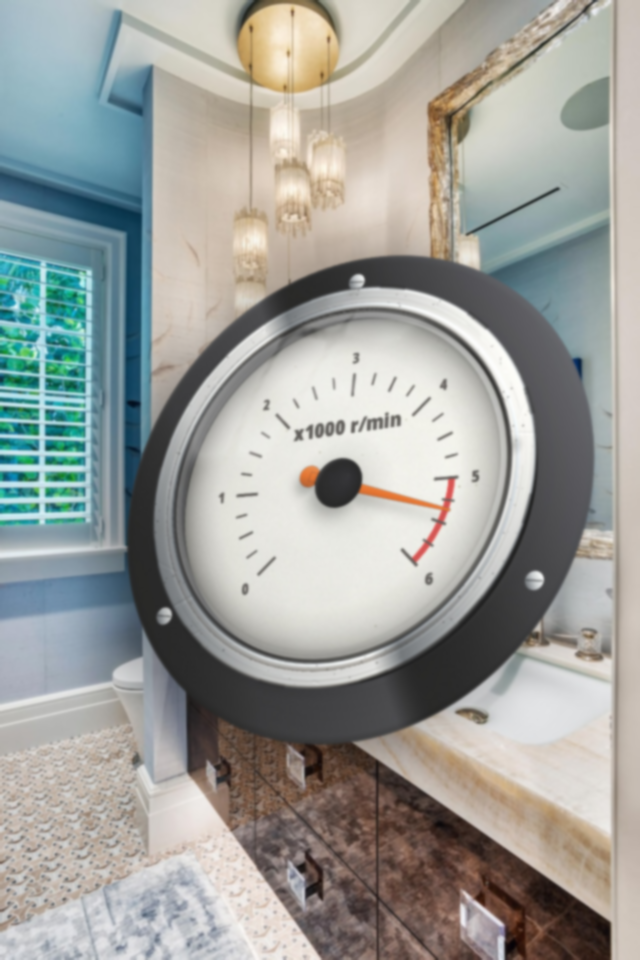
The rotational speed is 5375 rpm
